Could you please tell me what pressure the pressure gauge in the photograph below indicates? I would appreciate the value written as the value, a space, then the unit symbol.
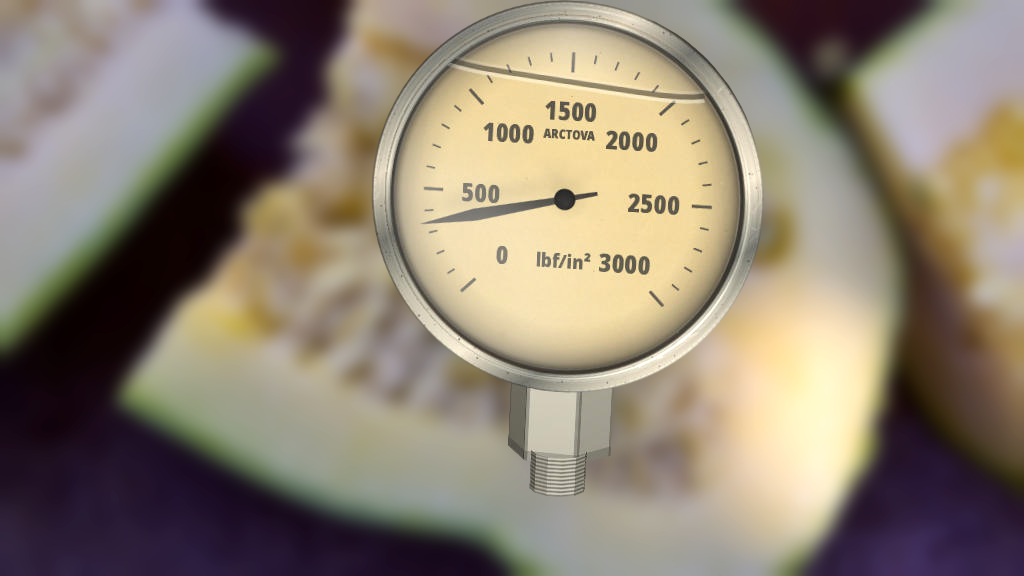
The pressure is 350 psi
